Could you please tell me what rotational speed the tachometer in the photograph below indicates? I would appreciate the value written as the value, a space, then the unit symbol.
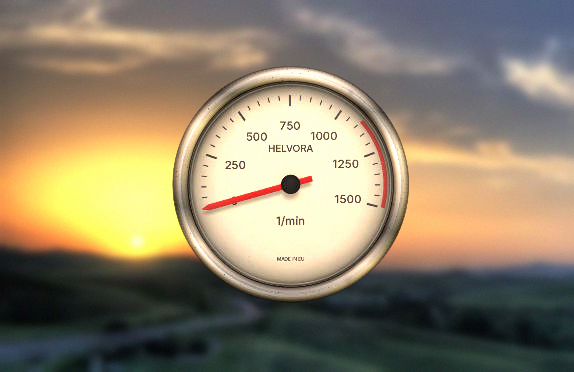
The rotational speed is 0 rpm
